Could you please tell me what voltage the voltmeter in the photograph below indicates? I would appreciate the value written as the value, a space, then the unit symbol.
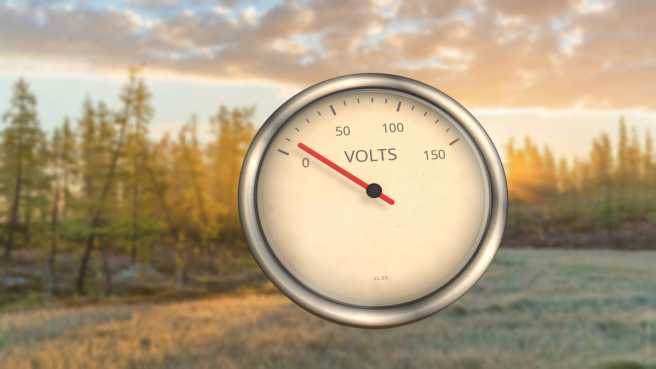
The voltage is 10 V
